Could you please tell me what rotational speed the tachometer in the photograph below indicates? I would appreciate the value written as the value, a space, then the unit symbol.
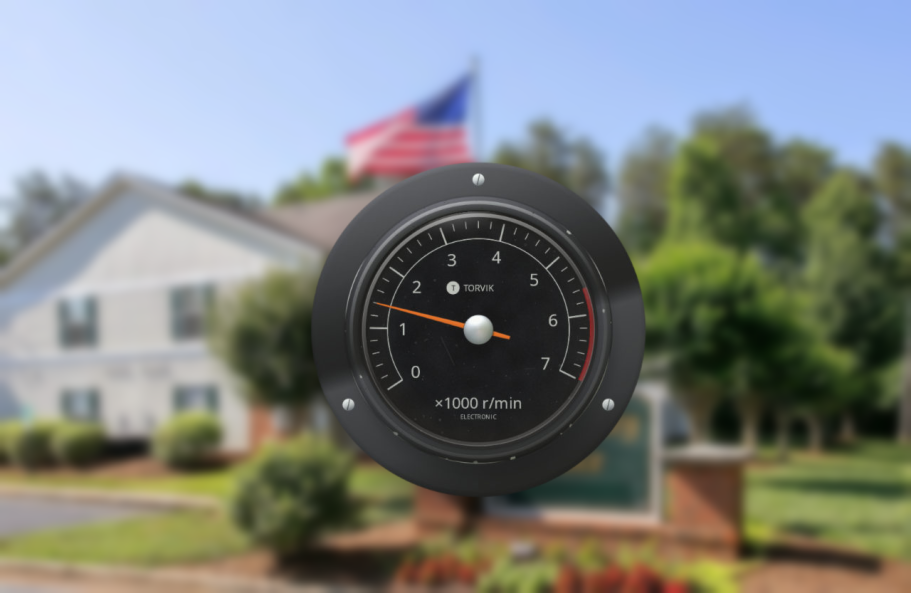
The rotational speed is 1400 rpm
